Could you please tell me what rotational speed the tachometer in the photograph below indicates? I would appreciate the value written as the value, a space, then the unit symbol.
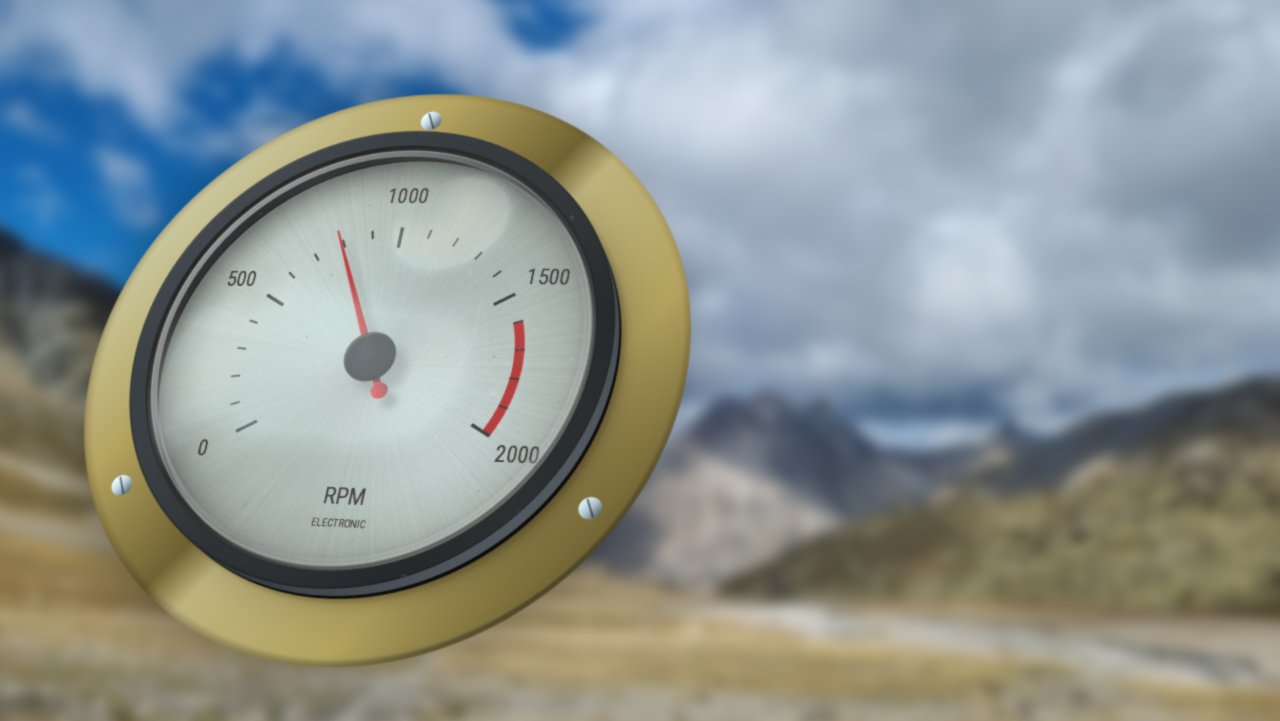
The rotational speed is 800 rpm
